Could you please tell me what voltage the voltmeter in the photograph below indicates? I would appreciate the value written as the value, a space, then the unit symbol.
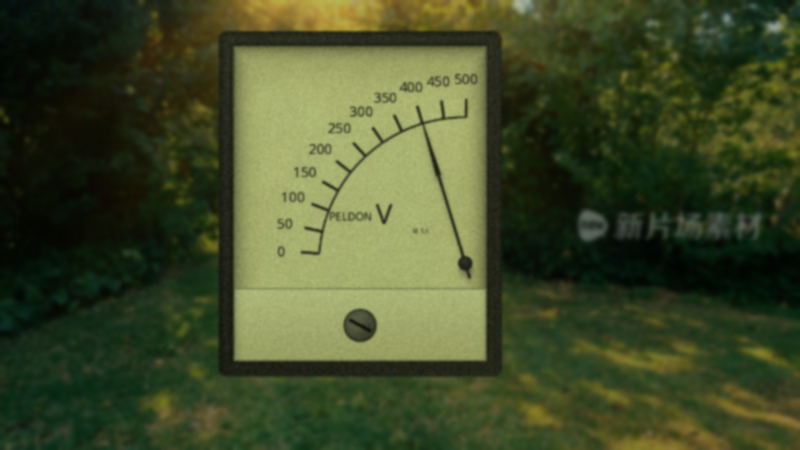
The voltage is 400 V
